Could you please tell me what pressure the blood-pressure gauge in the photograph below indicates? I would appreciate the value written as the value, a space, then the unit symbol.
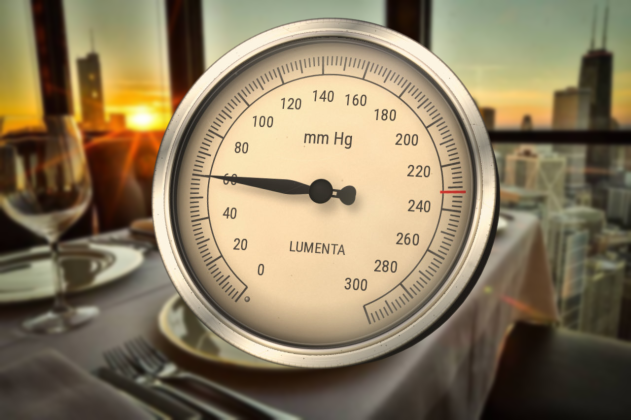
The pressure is 60 mmHg
